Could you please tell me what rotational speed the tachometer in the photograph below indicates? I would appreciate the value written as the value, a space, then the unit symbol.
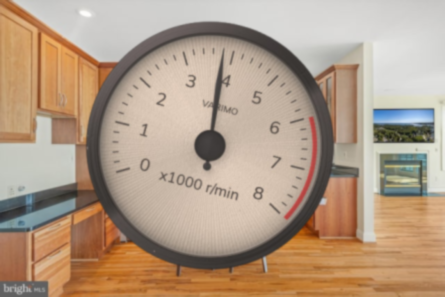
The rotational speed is 3800 rpm
